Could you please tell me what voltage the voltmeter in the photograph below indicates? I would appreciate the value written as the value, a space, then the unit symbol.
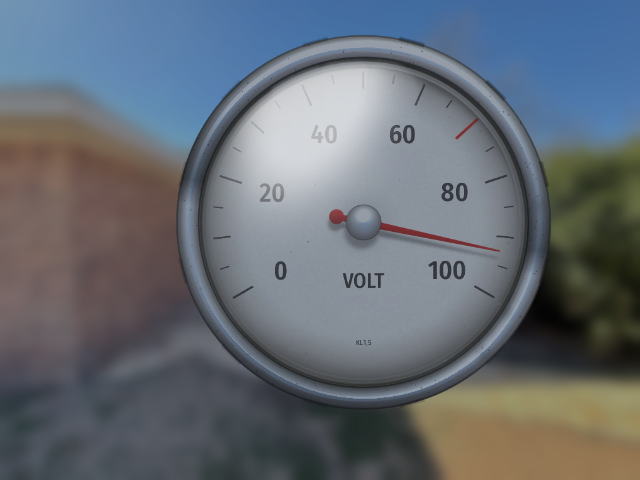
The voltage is 92.5 V
